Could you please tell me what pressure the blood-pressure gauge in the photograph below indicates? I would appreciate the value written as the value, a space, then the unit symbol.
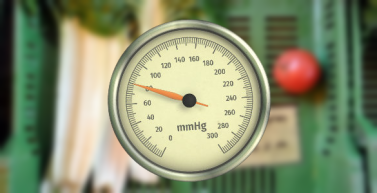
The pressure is 80 mmHg
